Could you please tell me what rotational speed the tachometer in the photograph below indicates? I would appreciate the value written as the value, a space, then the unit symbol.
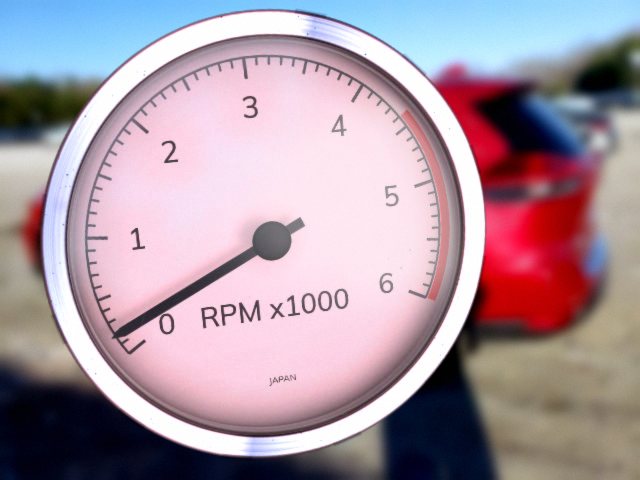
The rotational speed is 200 rpm
